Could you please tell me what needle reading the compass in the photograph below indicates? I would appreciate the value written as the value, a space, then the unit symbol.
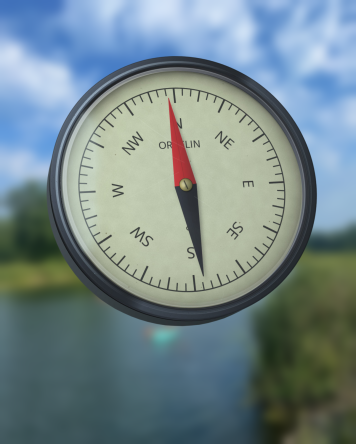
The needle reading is 355 °
